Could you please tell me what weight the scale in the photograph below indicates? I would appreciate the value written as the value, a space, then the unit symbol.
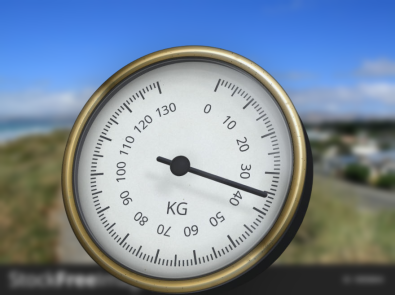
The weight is 36 kg
